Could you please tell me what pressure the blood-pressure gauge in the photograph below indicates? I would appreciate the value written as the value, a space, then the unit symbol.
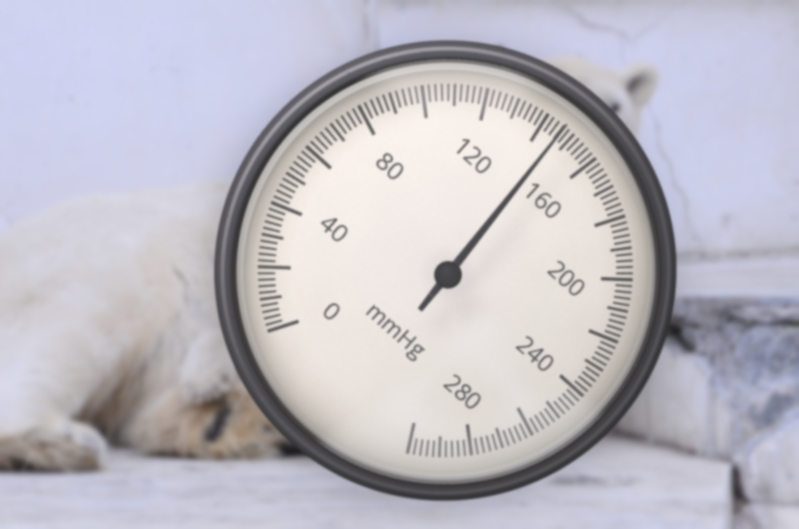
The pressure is 146 mmHg
